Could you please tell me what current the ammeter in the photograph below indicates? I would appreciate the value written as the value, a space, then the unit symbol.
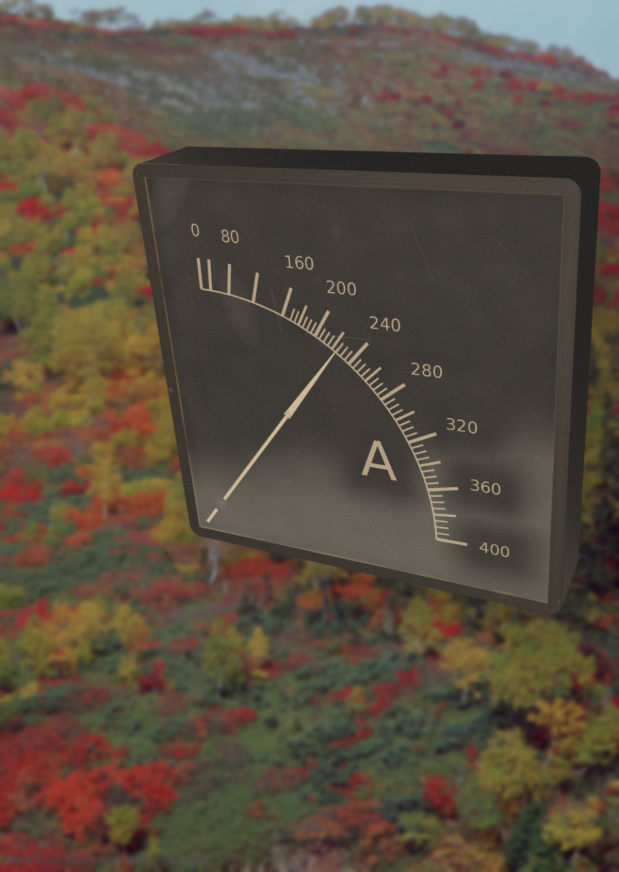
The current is 225 A
